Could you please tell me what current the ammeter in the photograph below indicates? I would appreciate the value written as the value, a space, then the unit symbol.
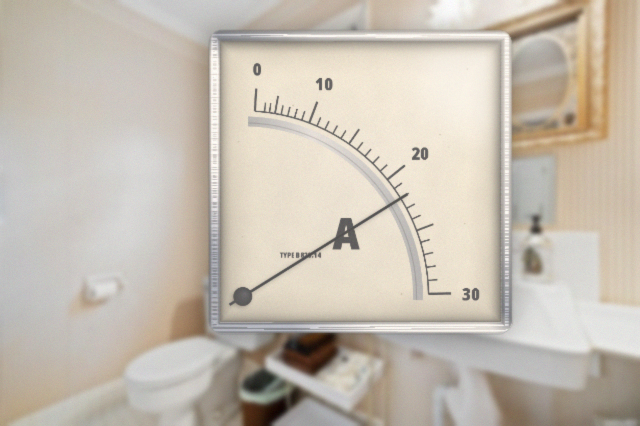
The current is 22 A
